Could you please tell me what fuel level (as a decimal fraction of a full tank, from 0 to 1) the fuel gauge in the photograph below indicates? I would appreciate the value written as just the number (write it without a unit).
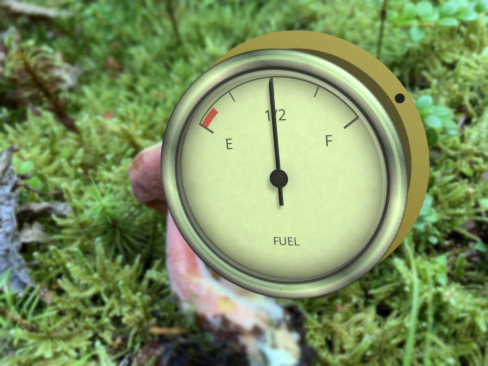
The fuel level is 0.5
